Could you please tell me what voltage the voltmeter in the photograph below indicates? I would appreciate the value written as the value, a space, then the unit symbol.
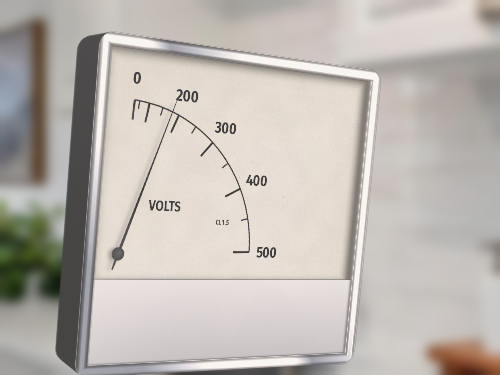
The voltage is 175 V
